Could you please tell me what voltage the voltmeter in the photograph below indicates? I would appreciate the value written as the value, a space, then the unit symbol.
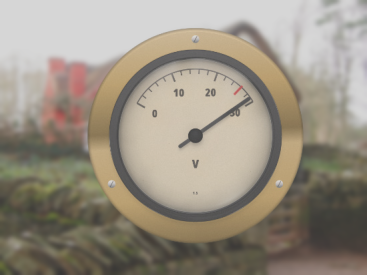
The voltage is 29 V
